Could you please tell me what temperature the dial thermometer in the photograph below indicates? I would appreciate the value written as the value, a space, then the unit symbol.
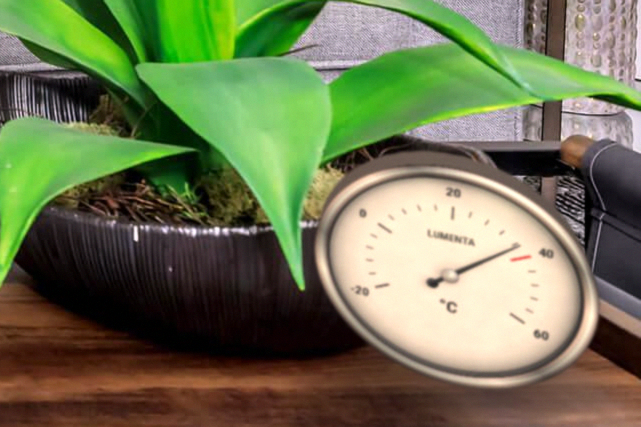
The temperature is 36 °C
